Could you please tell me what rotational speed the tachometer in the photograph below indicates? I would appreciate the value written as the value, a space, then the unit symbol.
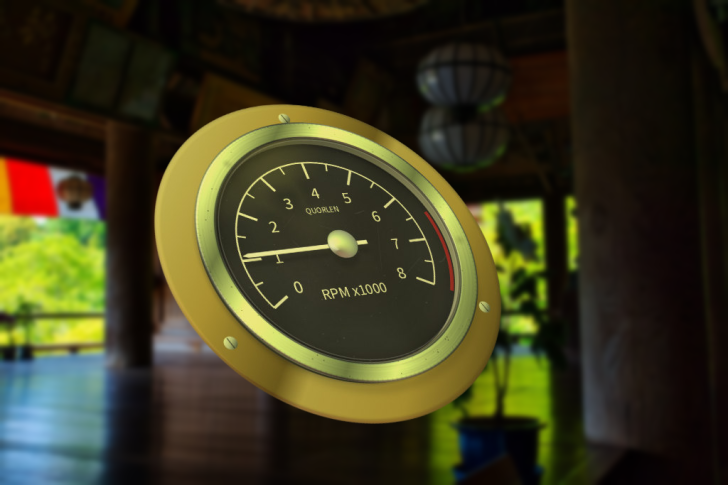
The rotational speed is 1000 rpm
